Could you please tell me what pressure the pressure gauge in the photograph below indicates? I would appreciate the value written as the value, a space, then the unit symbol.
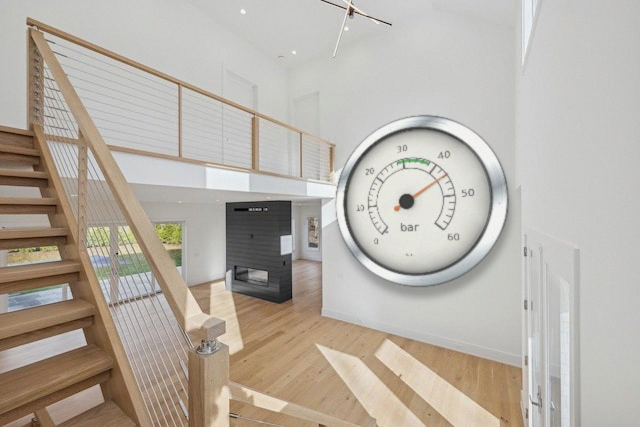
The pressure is 44 bar
